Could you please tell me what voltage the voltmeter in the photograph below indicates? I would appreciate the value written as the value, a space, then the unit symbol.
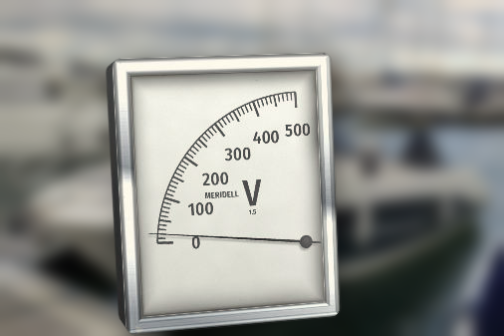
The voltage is 20 V
